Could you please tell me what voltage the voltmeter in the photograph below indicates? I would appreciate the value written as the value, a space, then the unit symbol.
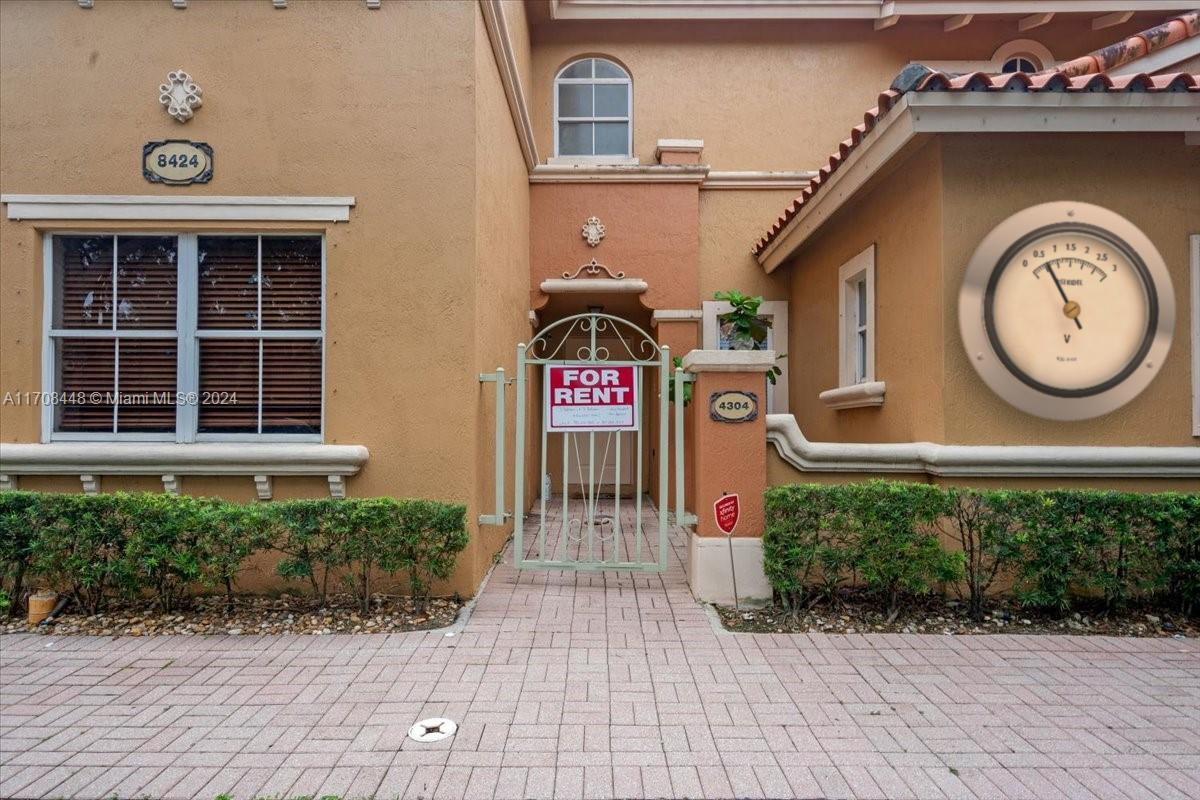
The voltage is 0.5 V
